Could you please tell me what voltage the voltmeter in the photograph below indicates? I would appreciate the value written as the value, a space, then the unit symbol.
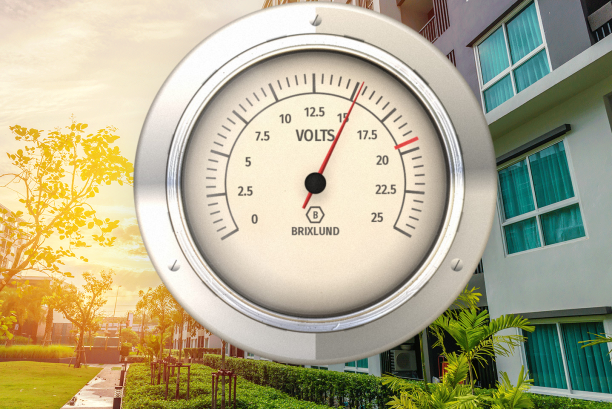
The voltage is 15.25 V
